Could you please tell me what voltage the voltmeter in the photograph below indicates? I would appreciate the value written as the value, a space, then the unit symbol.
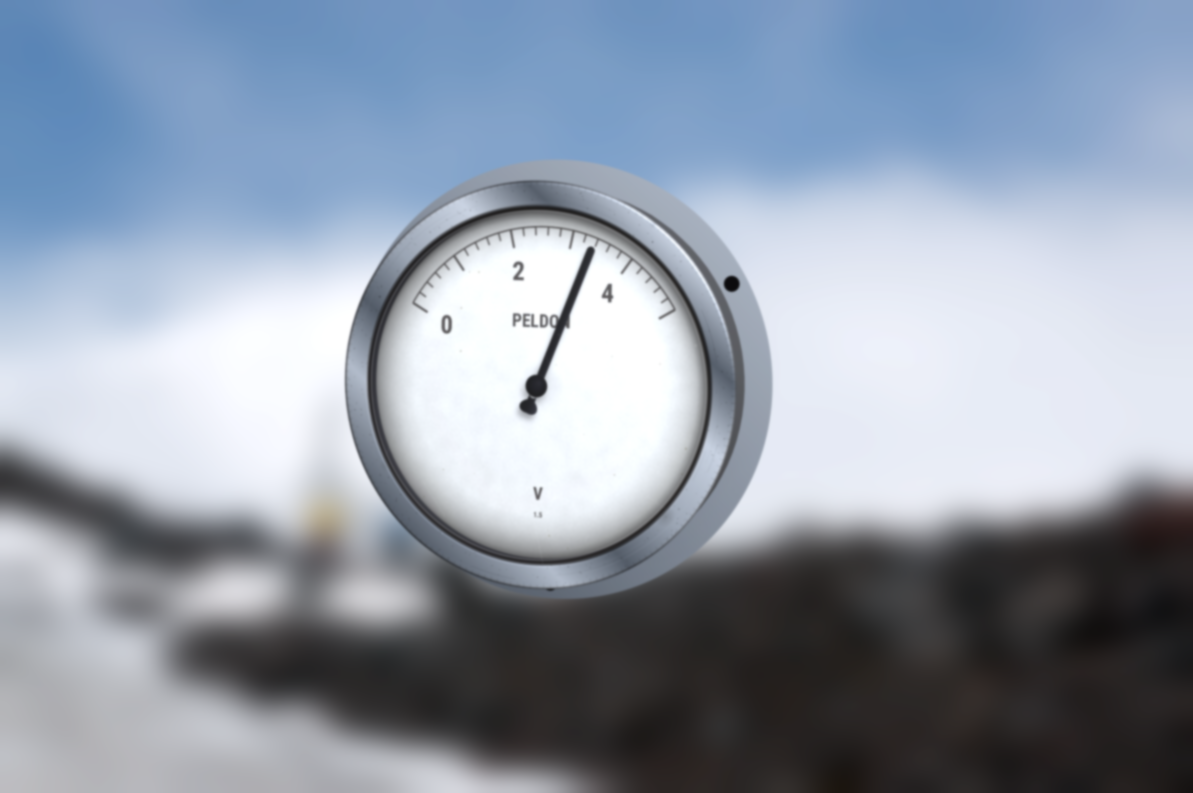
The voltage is 3.4 V
